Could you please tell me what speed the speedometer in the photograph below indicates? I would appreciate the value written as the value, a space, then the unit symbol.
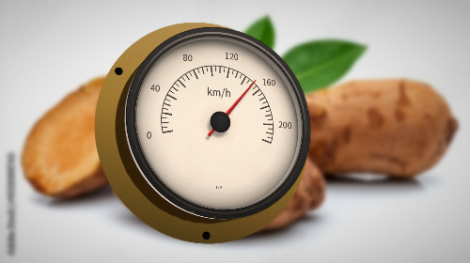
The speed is 150 km/h
